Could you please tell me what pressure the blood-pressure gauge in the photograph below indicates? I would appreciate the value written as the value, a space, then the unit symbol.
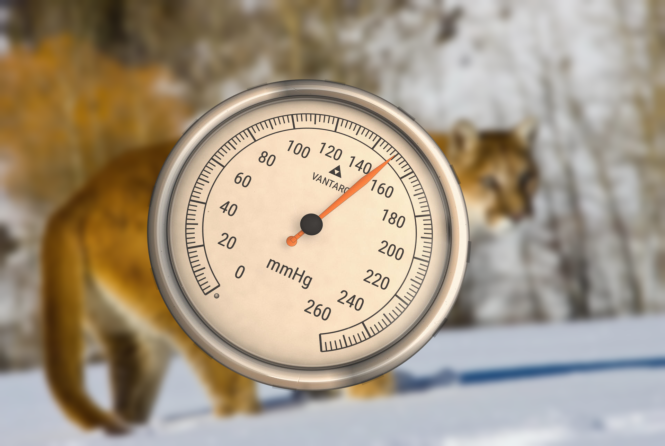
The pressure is 150 mmHg
